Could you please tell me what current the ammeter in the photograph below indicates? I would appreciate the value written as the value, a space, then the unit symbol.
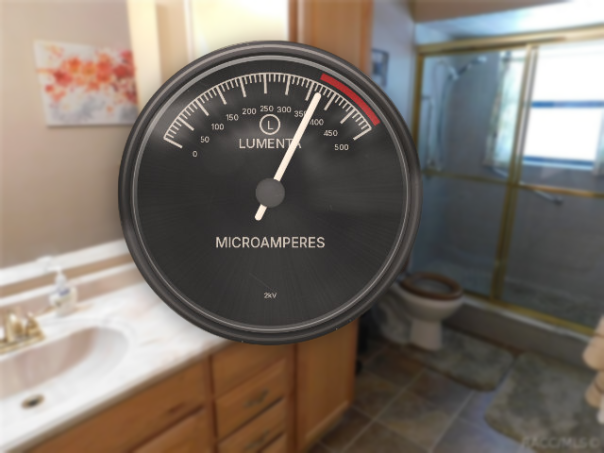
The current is 370 µA
